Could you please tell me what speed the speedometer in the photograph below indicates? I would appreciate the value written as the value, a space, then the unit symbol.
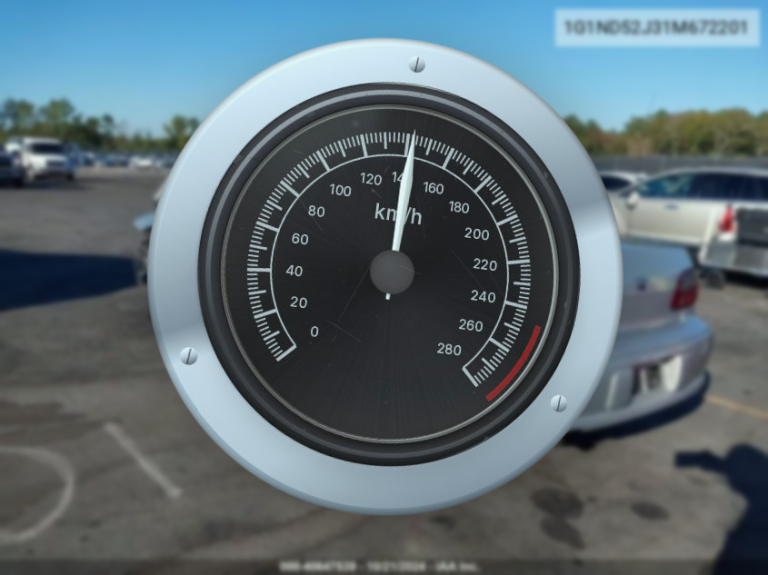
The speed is 142 km/h
